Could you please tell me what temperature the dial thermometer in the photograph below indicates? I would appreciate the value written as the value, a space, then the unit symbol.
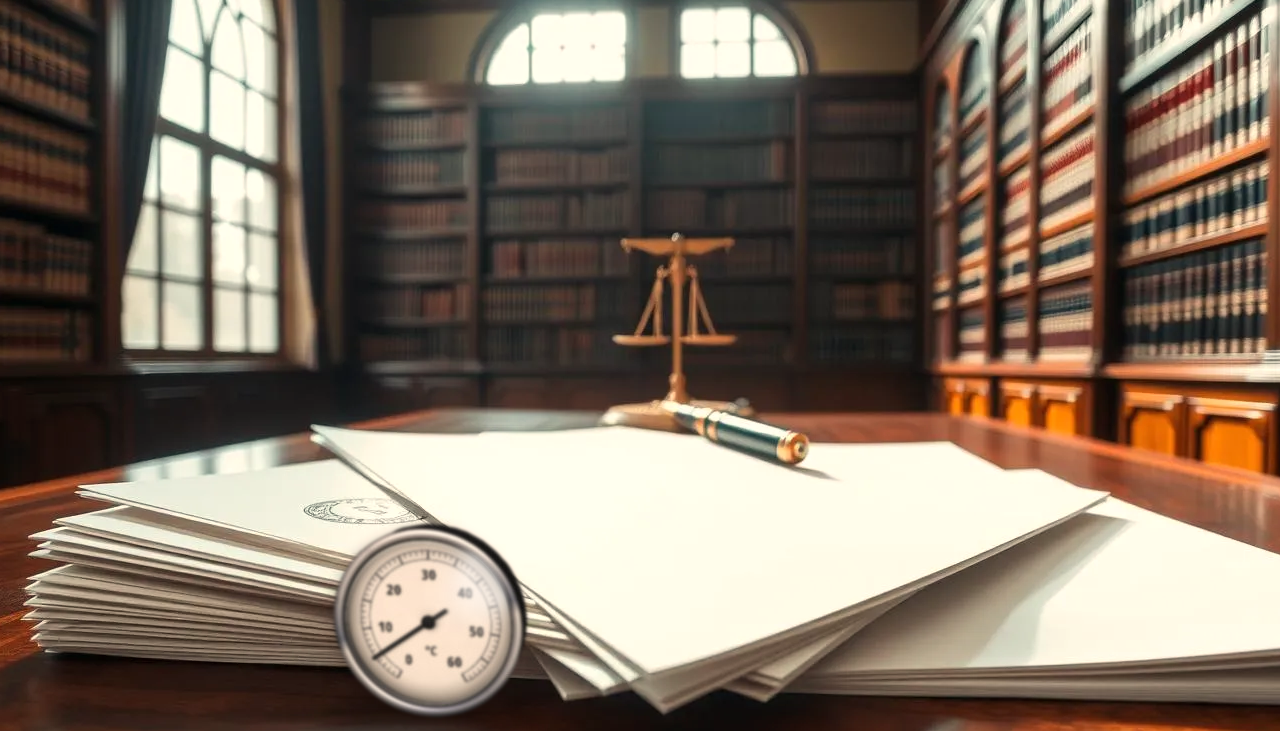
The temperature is 5 °C
